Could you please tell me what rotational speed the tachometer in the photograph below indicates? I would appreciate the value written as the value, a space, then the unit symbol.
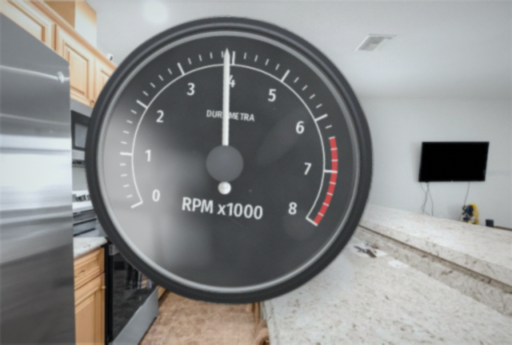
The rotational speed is 3900 rpm
